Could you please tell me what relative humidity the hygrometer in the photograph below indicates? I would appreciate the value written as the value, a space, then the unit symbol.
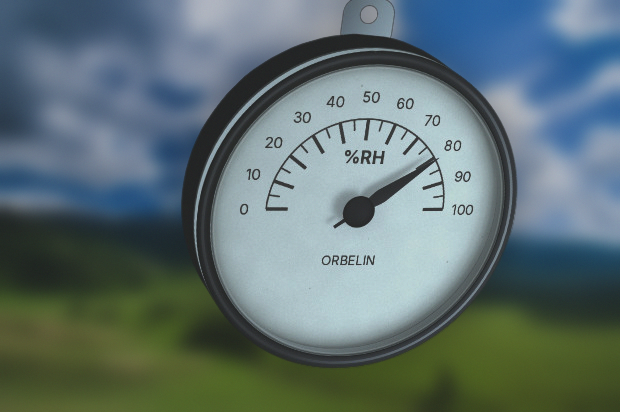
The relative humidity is 80 %
